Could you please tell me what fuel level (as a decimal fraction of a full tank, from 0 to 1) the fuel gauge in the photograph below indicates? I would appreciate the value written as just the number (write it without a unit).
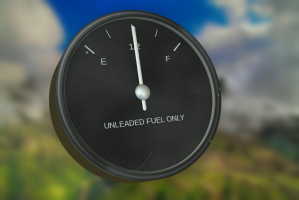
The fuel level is 0.5
